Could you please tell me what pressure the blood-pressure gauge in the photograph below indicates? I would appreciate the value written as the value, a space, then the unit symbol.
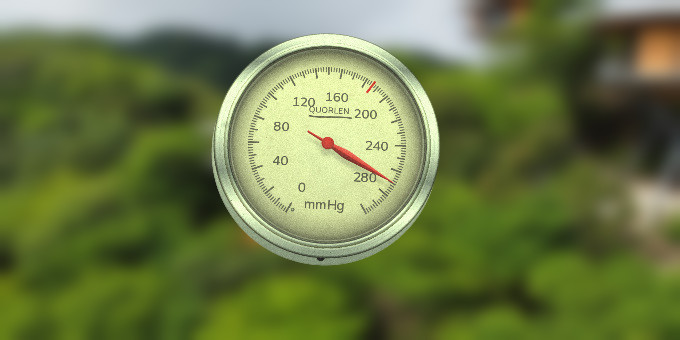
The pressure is 270 mmHg
